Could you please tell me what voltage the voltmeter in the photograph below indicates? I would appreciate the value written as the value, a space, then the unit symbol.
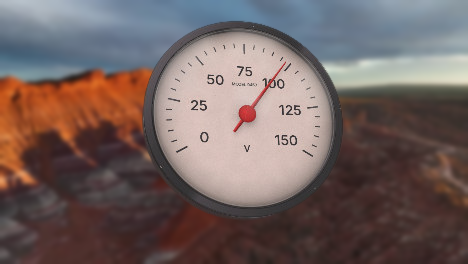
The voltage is 97.5 V
